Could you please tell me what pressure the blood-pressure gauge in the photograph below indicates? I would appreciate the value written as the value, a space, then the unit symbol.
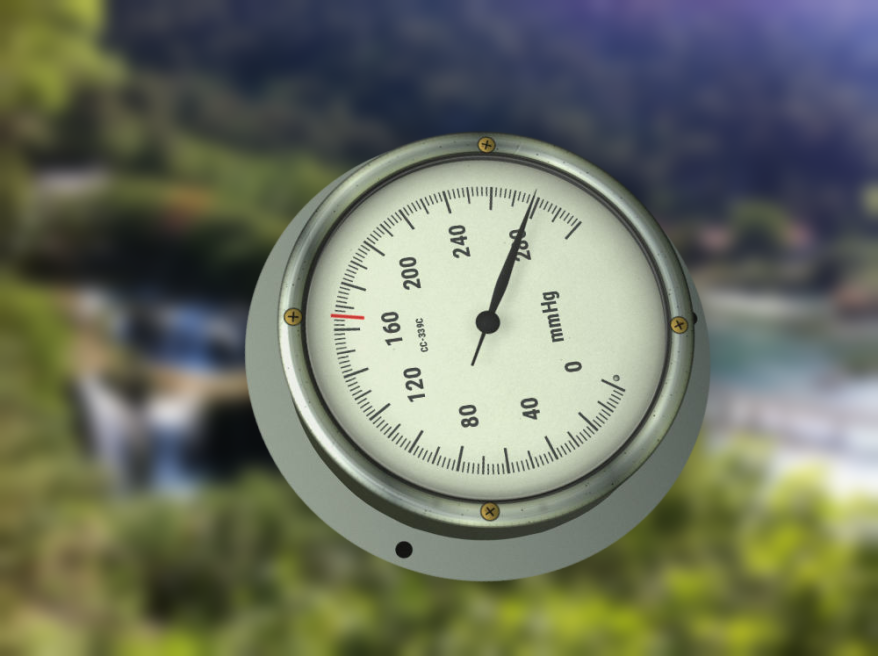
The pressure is 278 mmHg
